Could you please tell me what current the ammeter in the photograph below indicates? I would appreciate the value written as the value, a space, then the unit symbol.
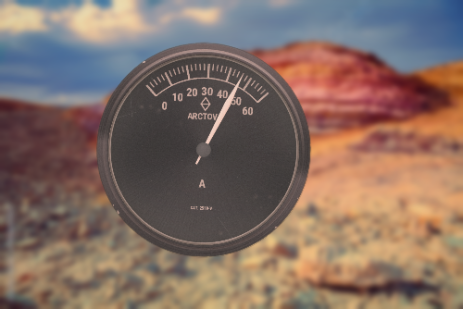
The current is 46 A
